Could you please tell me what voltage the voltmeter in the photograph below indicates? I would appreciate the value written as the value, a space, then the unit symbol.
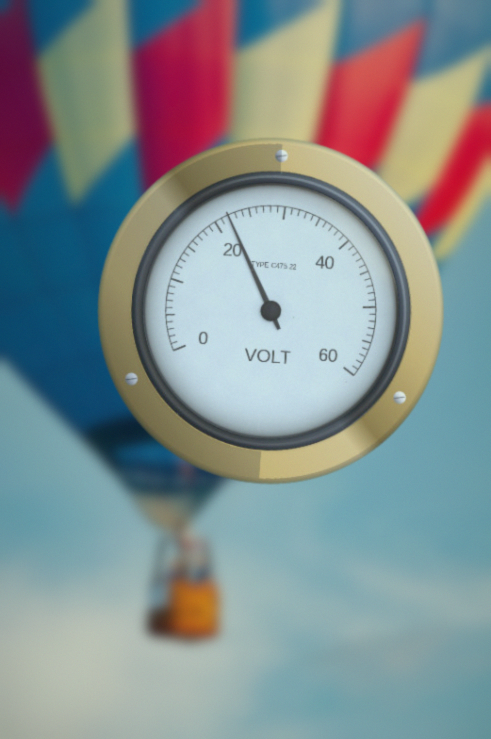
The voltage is 22 V
